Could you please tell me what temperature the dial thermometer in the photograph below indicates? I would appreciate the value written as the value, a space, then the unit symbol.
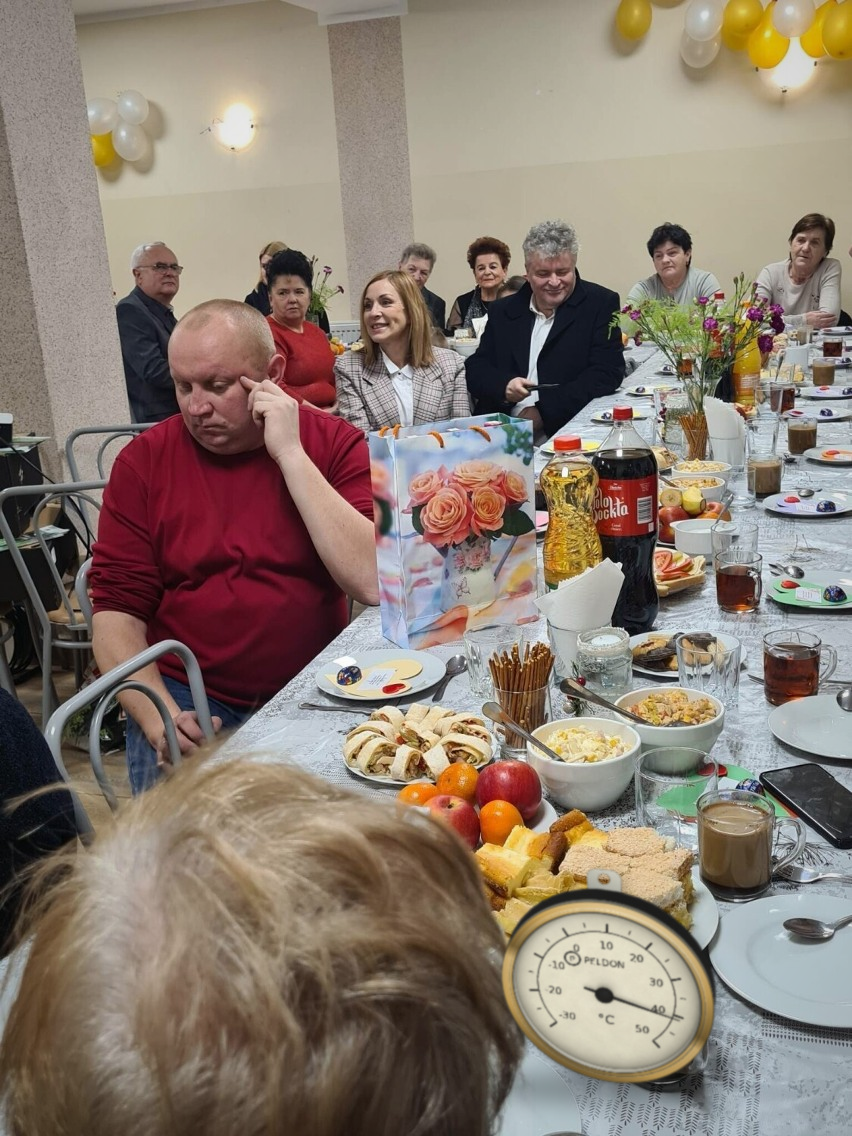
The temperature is 40 °C
